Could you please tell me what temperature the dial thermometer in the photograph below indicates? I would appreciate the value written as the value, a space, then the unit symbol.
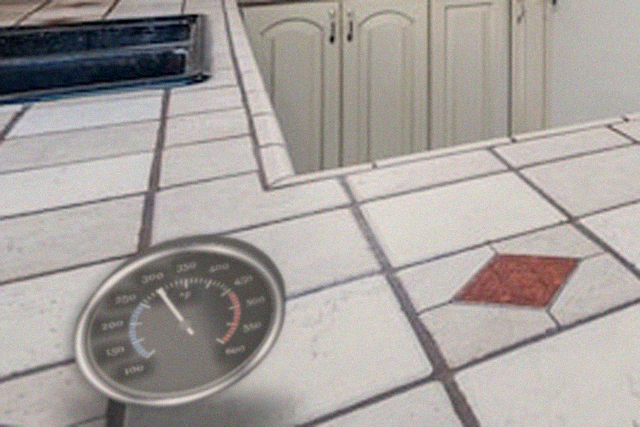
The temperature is 300 °F
